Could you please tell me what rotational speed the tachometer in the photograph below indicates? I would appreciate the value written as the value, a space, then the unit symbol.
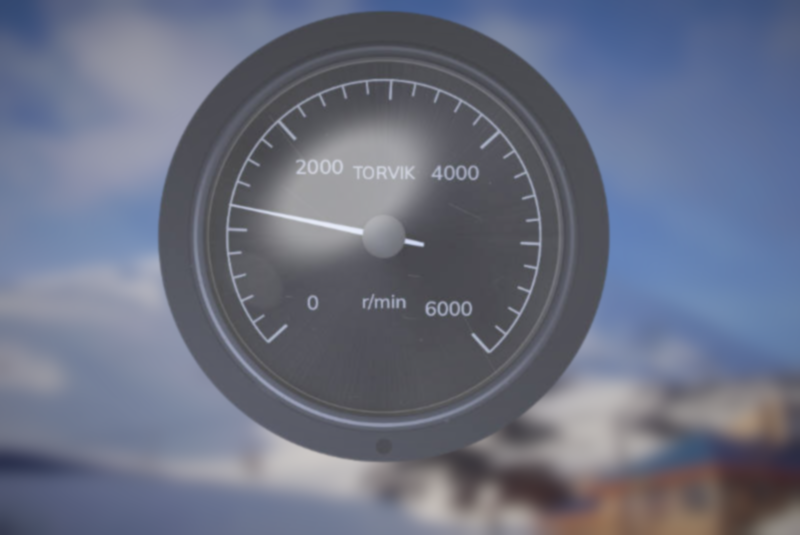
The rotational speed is 1200 rpm
